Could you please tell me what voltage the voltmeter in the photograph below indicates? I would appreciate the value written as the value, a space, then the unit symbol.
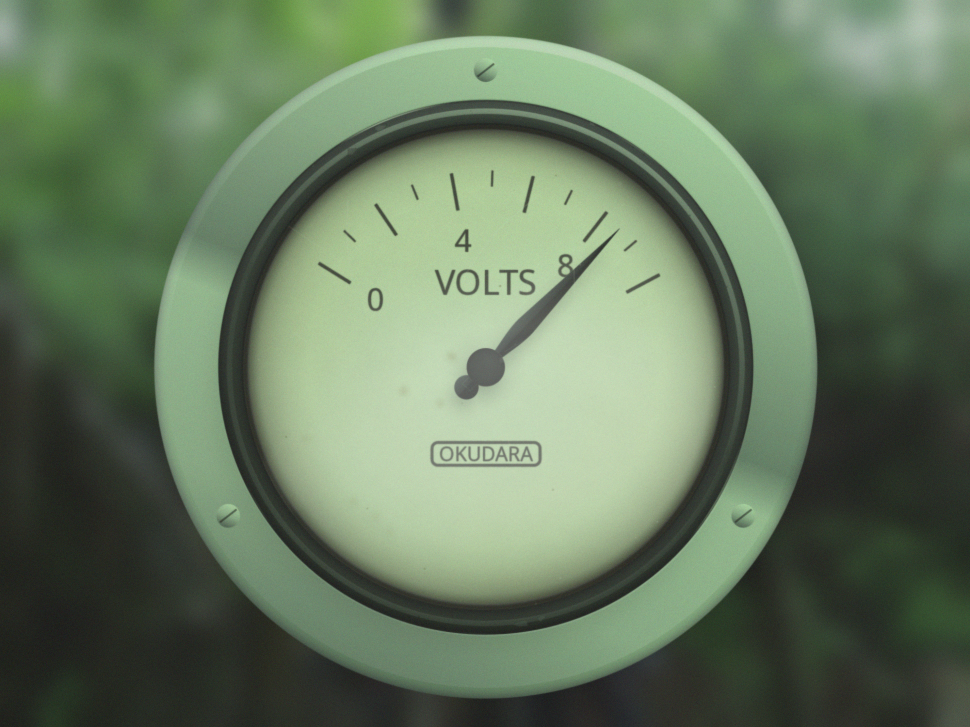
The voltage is 8.5 V
